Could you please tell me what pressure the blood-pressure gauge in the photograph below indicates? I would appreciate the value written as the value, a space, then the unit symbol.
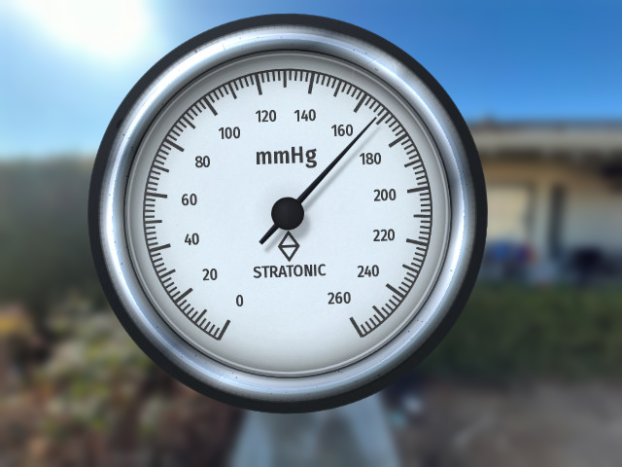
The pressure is 168 mmHg
